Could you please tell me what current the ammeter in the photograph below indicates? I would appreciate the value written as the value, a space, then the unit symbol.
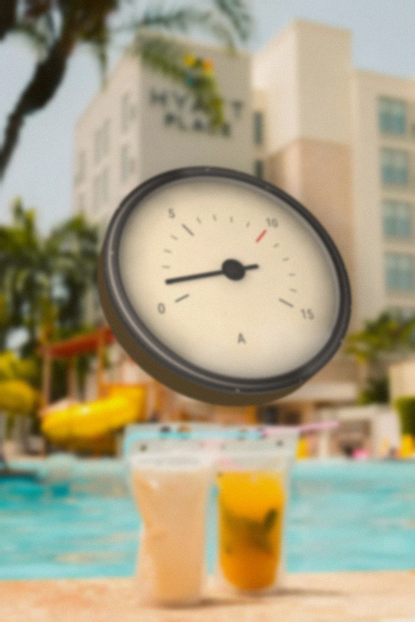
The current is 1 A
